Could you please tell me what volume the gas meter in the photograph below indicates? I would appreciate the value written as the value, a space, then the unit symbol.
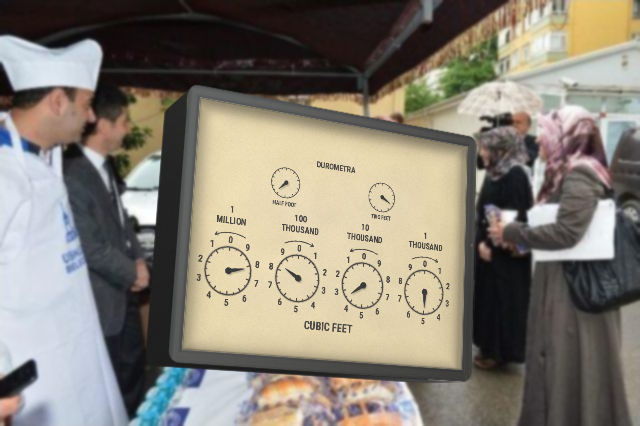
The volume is 783500 ft³
